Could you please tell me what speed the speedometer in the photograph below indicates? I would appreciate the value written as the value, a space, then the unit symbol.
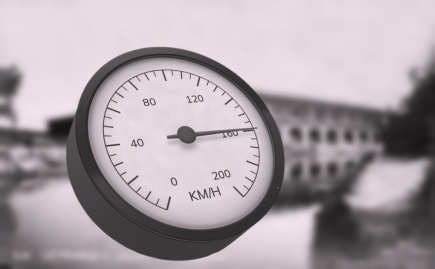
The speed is 160 km/h
